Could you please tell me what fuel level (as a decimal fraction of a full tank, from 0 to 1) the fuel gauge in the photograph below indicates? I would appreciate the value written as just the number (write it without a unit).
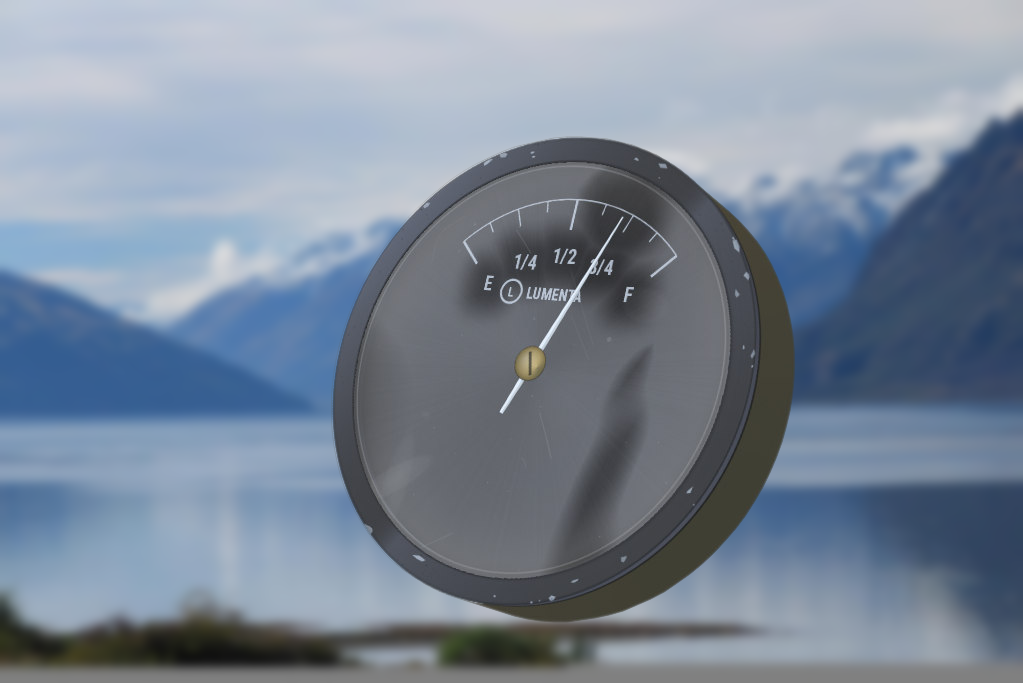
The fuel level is 0.75
